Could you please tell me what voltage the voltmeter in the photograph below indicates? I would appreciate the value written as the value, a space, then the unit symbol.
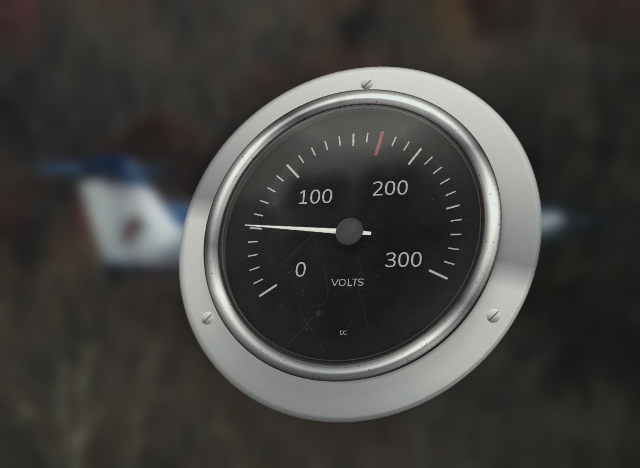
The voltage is 50 V
